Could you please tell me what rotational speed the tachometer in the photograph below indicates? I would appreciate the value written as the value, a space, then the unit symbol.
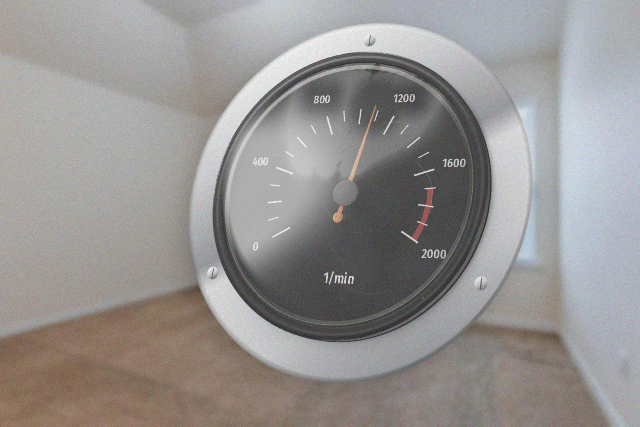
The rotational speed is 1100 rpm
